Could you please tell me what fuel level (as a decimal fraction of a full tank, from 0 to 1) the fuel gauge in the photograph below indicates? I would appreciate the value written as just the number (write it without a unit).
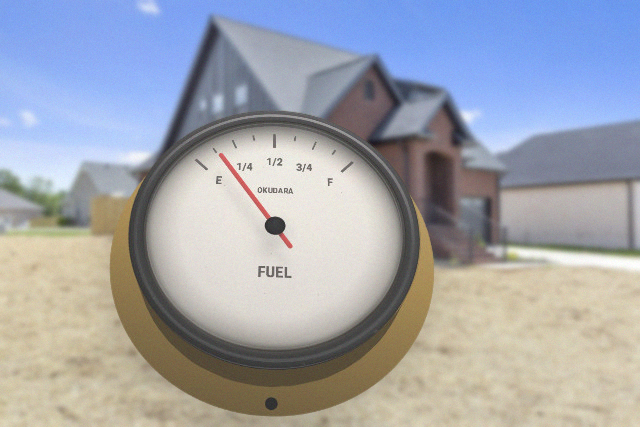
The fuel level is 0.125
